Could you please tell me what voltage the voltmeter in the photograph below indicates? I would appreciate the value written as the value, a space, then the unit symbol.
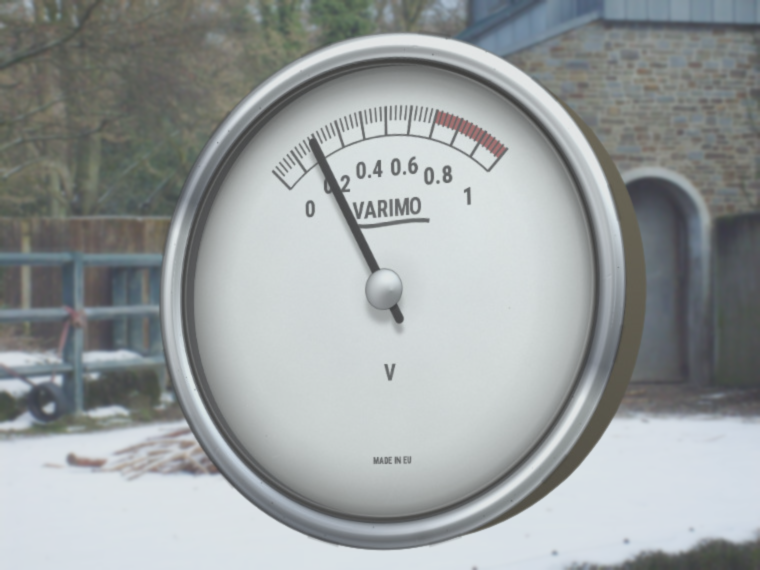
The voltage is 0.2 V
